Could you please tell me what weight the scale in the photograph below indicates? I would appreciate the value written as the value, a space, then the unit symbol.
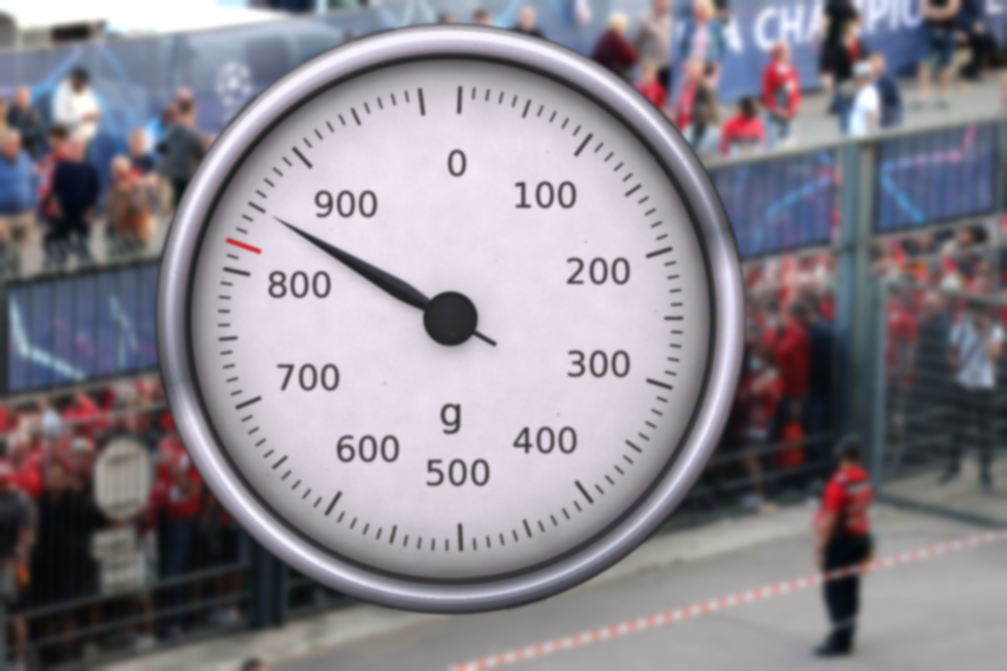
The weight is 850 g
